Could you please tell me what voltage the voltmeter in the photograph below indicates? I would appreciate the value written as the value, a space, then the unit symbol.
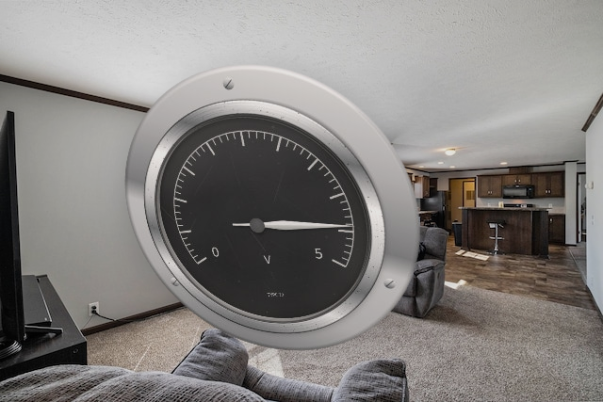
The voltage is 4.4 V
